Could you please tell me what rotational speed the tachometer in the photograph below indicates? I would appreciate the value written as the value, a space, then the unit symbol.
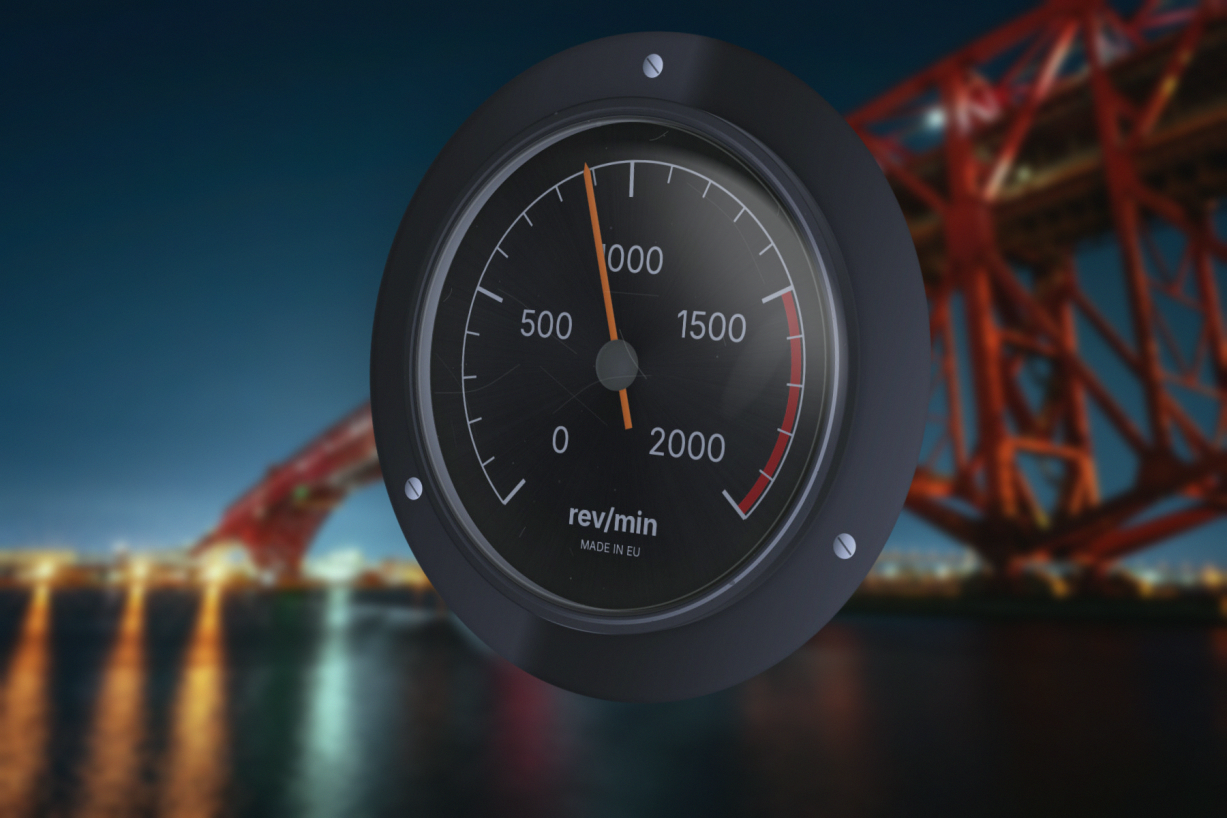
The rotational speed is 900 rpm
